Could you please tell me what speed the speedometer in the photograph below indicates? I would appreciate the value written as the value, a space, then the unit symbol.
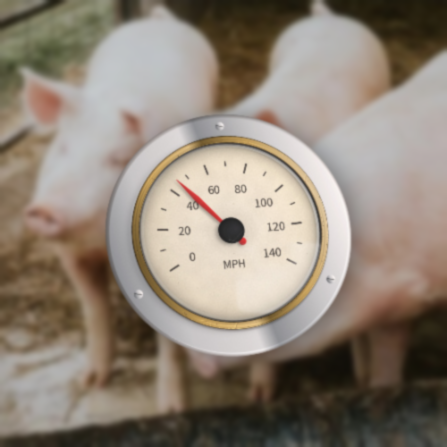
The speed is 45 mph
